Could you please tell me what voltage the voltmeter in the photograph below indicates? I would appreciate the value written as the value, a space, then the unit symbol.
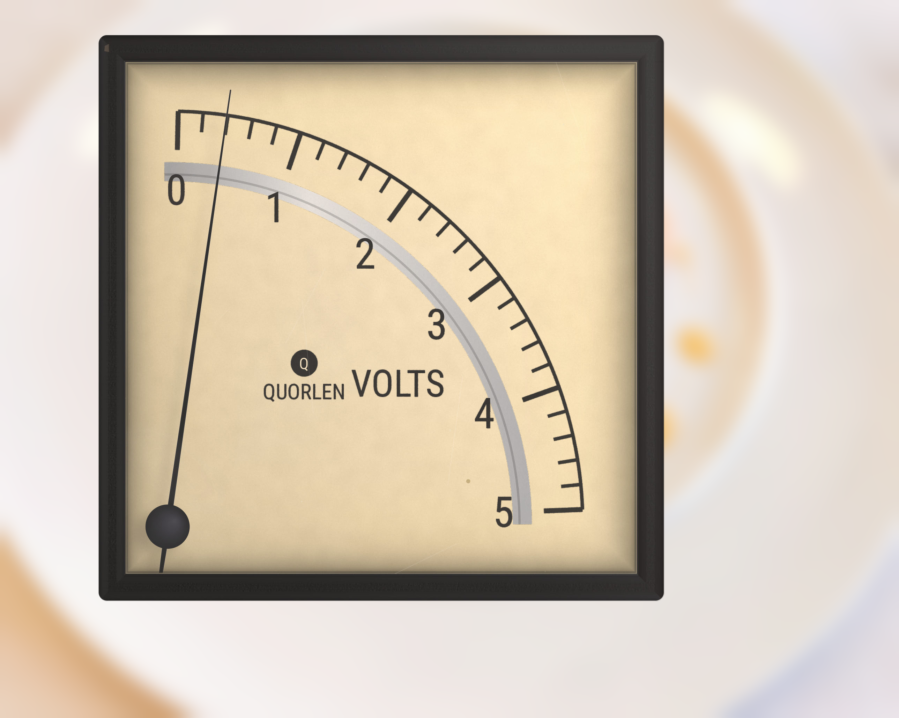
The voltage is 0.4 V
